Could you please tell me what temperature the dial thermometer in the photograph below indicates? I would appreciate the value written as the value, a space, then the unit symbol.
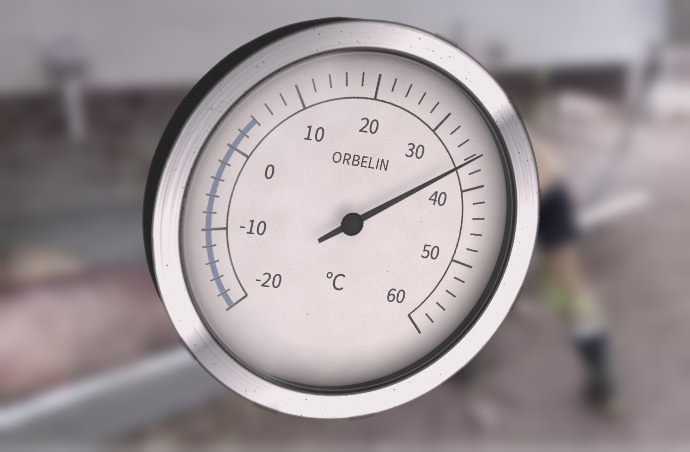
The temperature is 36 °C
